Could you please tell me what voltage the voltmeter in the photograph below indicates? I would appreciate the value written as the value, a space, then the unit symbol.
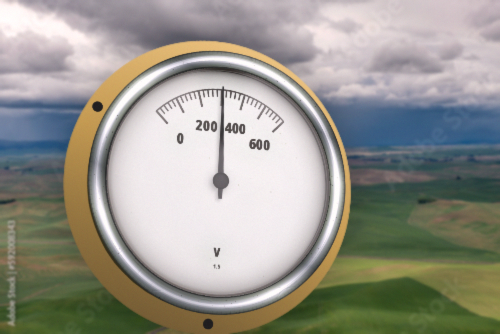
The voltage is 300 V
